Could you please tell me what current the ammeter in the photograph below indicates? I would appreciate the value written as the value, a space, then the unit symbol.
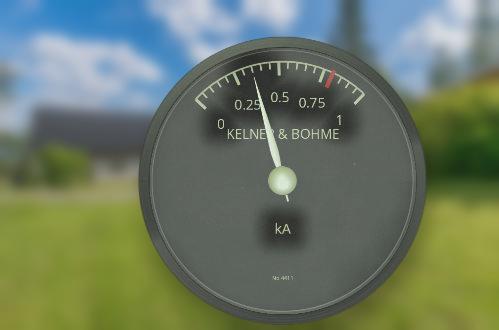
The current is 0.35 kA
